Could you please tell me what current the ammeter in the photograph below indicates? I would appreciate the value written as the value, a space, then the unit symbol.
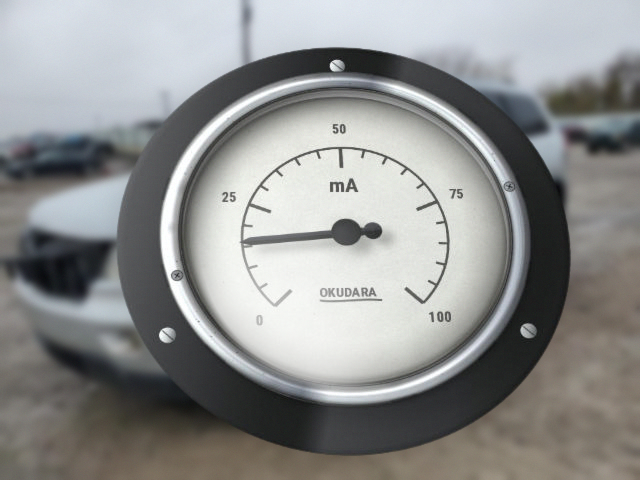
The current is 15 mA
